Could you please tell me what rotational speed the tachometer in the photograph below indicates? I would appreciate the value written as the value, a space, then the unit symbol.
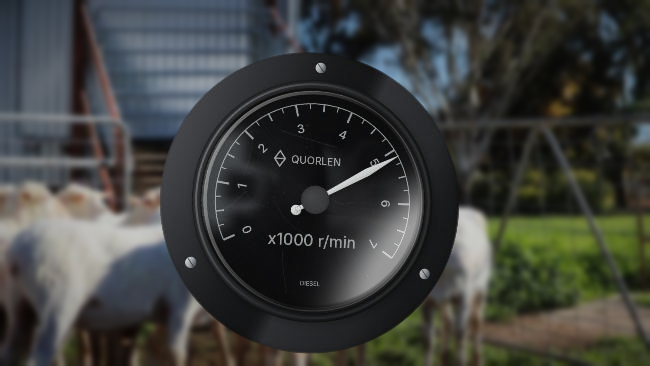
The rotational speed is 5125 rpm
